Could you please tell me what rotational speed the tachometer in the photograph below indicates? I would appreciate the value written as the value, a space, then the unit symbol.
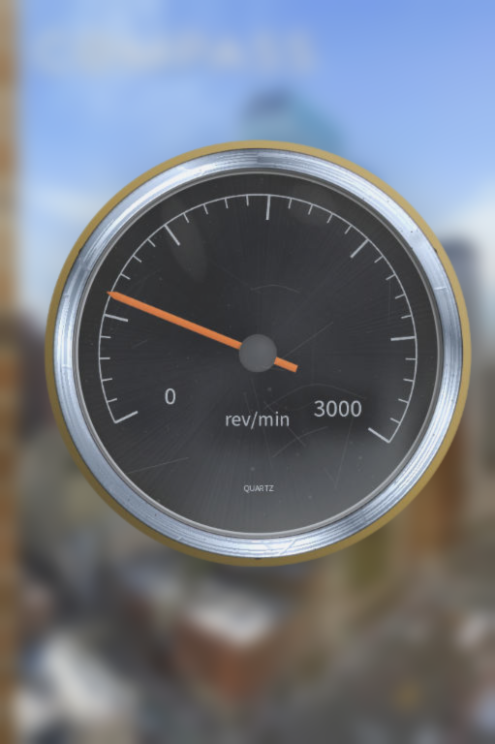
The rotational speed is 600 rpm
